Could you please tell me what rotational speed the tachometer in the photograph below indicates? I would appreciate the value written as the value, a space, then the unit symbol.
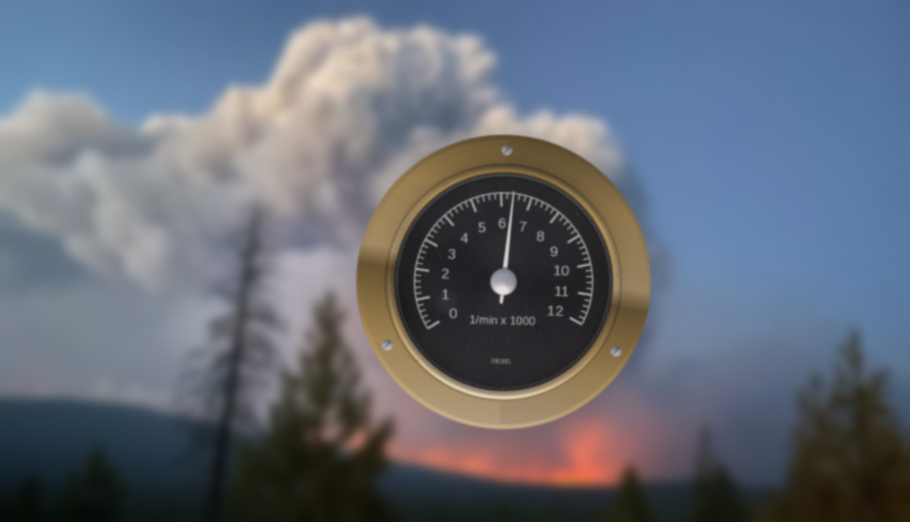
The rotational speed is 6400 rpm
